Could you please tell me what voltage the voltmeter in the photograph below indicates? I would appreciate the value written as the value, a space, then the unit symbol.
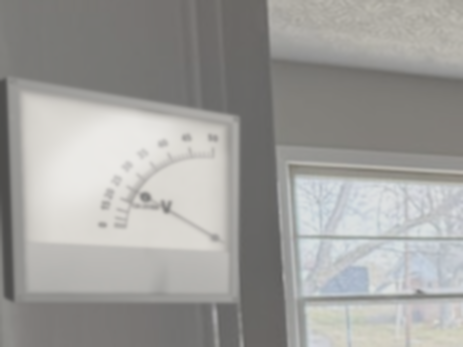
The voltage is 25 V
